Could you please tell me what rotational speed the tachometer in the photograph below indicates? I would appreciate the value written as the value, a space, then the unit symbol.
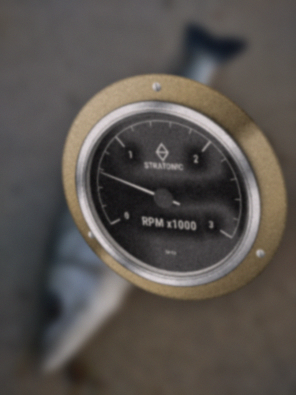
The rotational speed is 600 rpm
